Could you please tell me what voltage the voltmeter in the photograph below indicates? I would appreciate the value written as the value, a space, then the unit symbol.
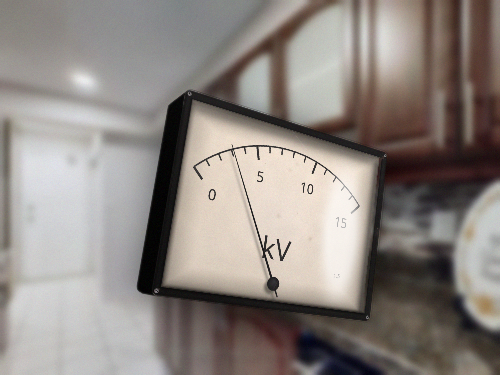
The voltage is 3 kV
